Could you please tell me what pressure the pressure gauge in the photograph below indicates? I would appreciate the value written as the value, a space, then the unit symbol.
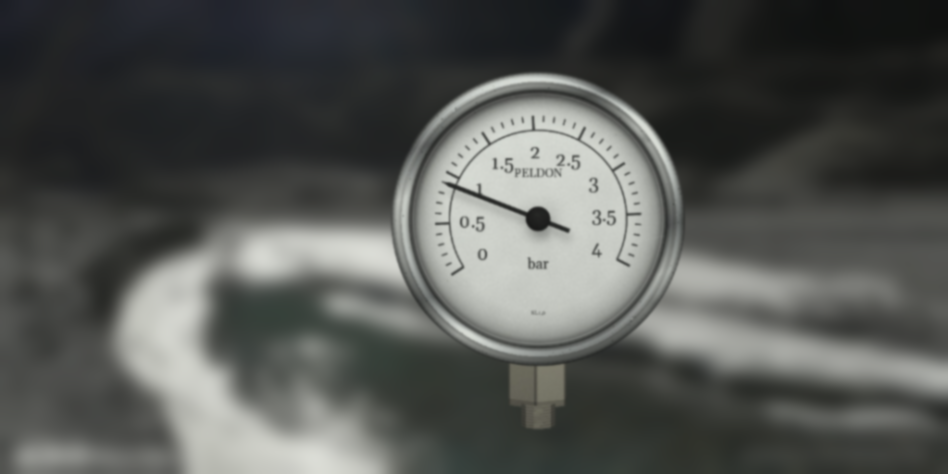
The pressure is 0.9 bar
